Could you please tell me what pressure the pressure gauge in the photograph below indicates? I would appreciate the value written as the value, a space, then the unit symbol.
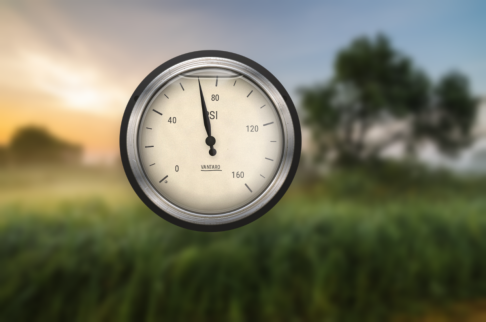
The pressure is 70 psi
